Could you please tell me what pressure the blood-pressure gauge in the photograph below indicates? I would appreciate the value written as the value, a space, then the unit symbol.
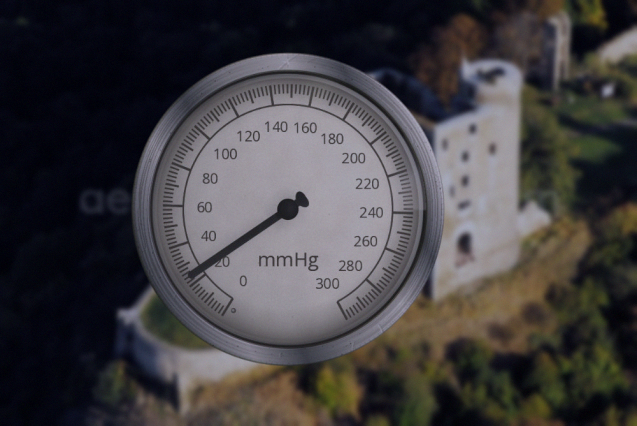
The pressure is 24 mmHg
